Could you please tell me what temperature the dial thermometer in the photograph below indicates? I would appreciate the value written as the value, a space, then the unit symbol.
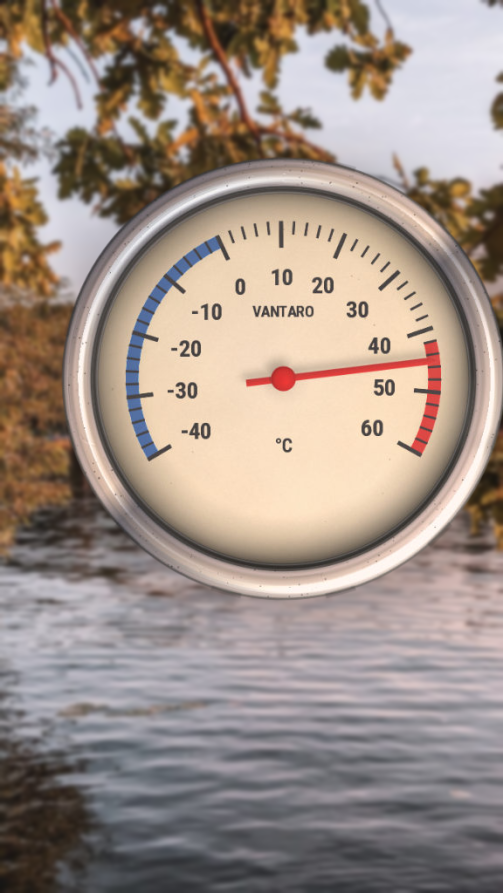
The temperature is 45 °C
